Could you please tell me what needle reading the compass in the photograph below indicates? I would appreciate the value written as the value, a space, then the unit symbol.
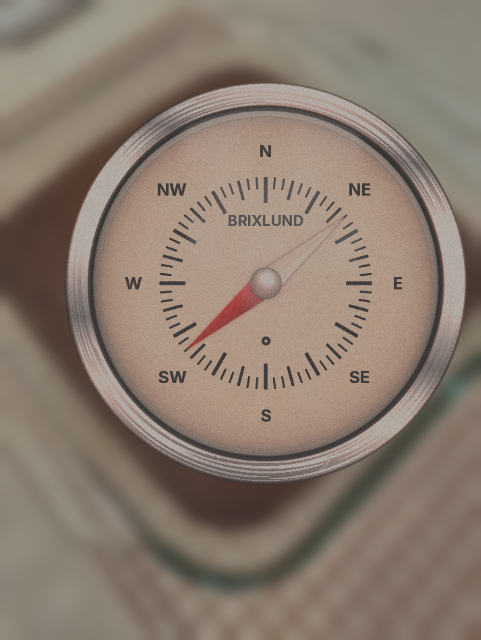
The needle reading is 230 °
